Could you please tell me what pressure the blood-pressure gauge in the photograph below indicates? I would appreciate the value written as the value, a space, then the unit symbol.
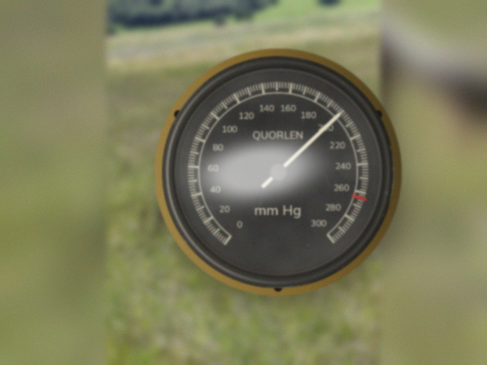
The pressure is 200 mmHg
